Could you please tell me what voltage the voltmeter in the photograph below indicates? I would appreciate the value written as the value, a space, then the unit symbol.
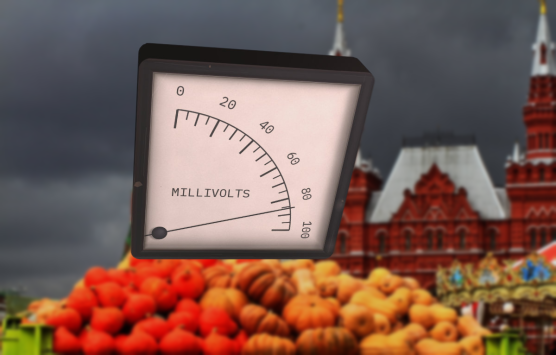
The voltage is 85 mV
